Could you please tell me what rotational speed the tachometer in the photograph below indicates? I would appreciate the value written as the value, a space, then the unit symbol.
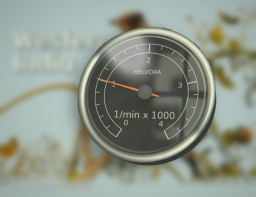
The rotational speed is 1000 rpm
